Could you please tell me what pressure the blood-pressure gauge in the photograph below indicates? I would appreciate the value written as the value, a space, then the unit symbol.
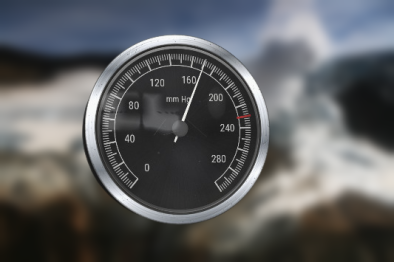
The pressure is 170 mmHg
